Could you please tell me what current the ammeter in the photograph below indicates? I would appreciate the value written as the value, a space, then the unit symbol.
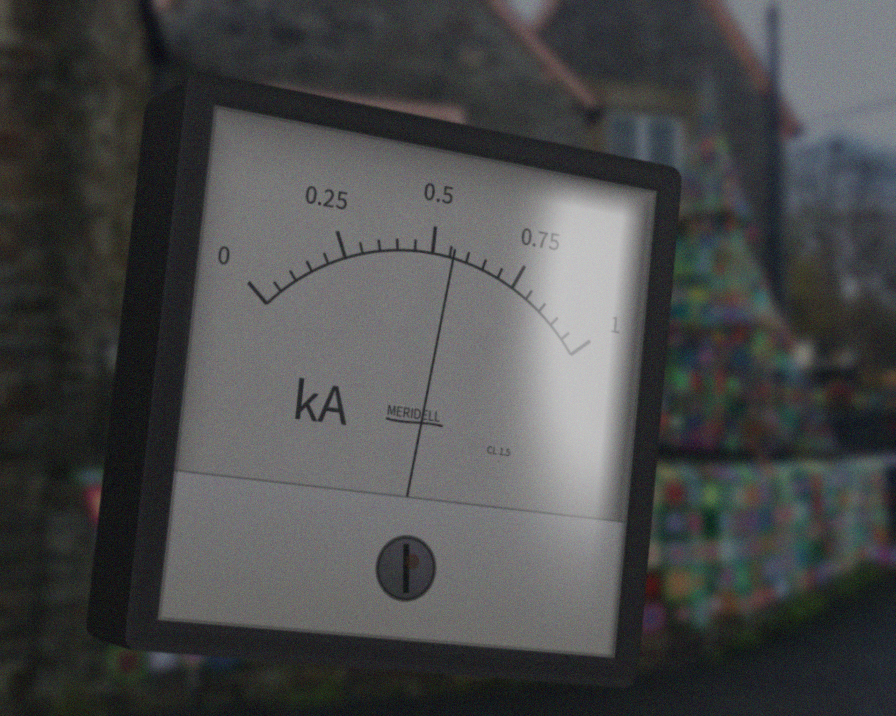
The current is 0.55 kA
